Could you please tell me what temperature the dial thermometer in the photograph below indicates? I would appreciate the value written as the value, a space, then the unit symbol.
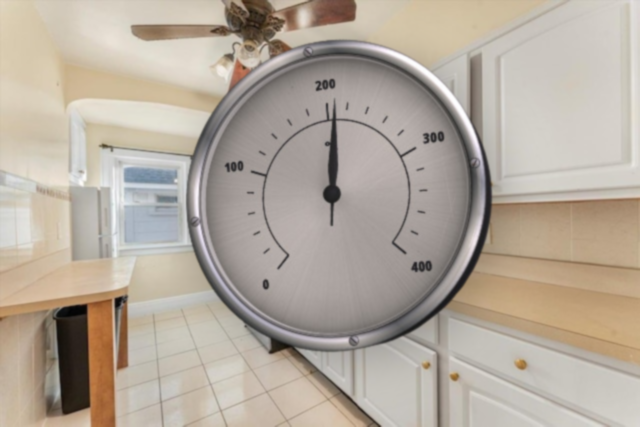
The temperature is 210 °C
